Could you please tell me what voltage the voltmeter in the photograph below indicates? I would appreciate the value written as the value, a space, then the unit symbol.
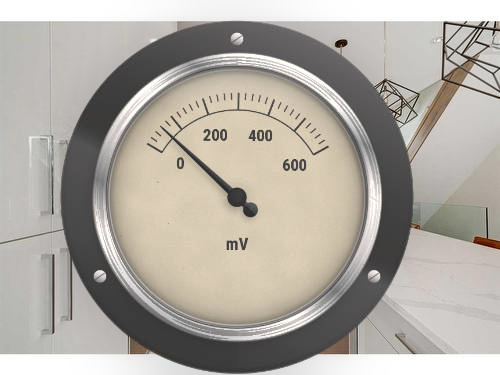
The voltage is 60 mV
